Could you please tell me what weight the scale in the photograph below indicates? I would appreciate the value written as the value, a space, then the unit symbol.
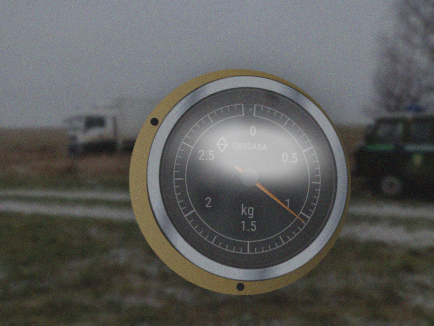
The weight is 1.05 kg
